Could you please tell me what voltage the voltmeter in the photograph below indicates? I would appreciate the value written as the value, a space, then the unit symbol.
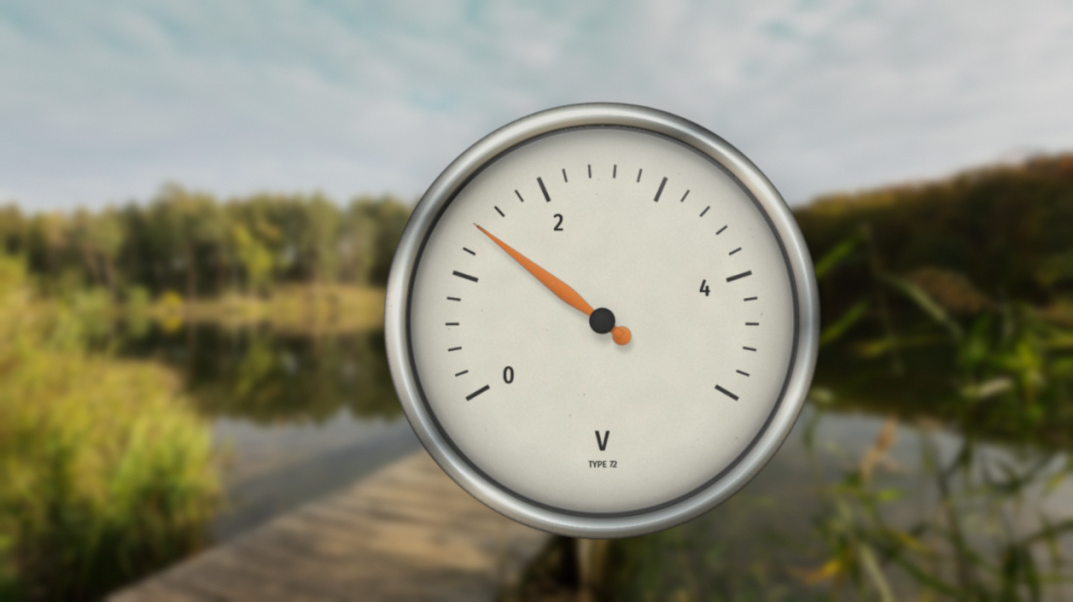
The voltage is 1.4 V
